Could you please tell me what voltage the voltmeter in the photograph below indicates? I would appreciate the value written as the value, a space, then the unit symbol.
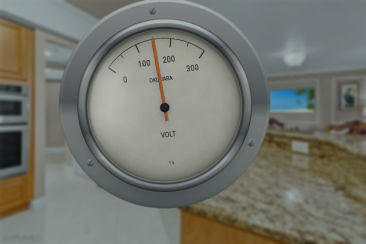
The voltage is 150 V
